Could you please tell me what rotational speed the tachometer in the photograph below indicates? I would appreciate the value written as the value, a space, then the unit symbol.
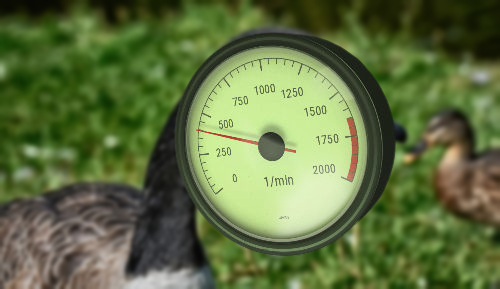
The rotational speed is 400 rpm
